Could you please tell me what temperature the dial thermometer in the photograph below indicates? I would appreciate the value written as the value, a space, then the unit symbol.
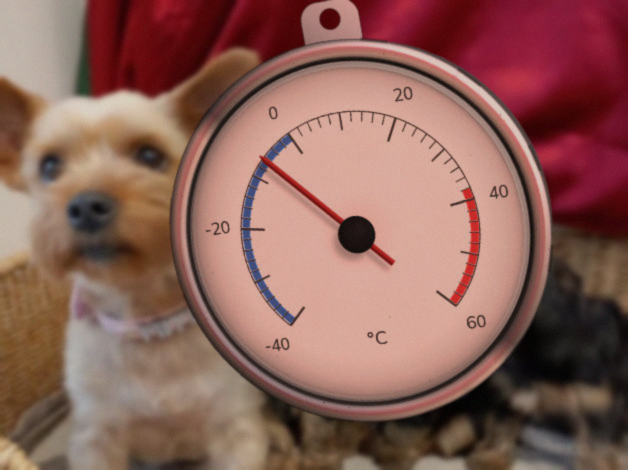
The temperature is -6 °C
